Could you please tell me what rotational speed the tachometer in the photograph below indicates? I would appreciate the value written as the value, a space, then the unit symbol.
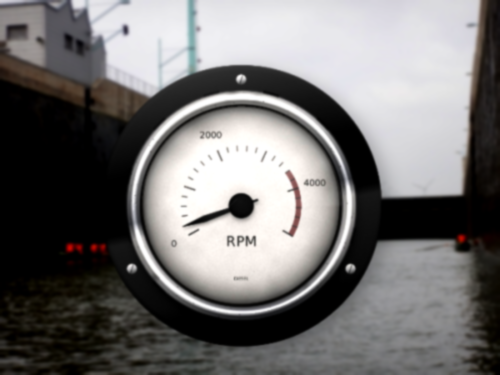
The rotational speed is 200 rpm
